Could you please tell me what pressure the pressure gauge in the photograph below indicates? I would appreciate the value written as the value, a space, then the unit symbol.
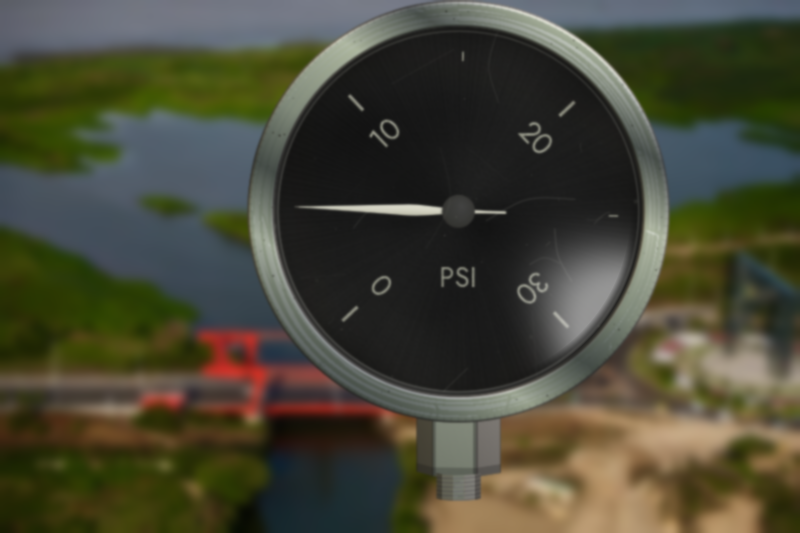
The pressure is 5 psi
